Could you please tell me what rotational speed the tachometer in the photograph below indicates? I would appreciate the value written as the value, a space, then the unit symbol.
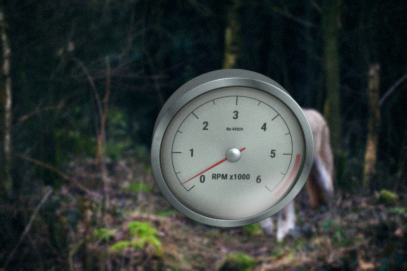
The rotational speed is 250 rpm
